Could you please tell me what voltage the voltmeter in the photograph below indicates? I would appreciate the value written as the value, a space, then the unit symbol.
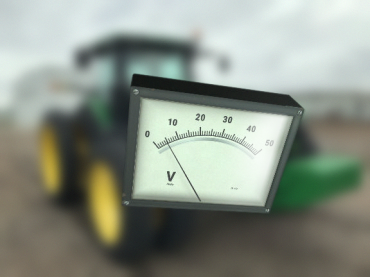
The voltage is 5 V
